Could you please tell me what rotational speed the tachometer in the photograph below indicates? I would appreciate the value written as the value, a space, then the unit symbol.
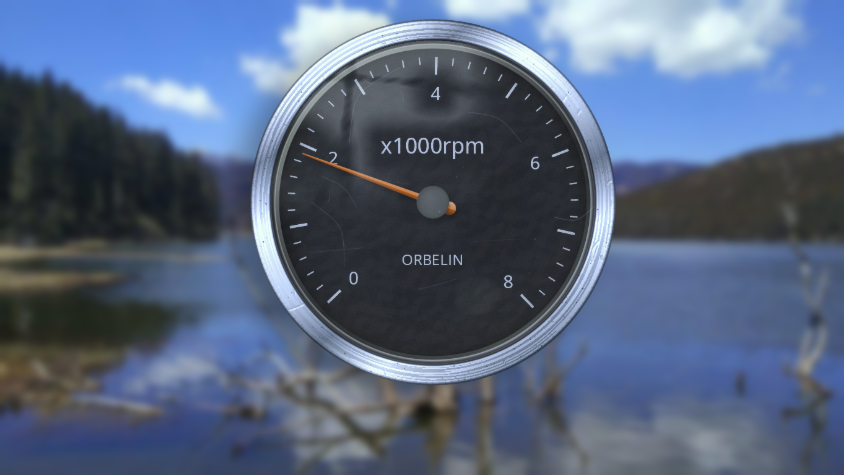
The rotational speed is 1900 rpm
